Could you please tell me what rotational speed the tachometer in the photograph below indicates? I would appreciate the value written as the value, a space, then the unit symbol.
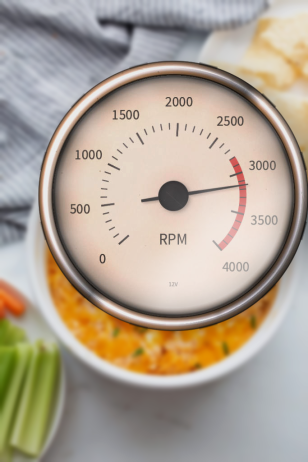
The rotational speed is 3150 rpm
